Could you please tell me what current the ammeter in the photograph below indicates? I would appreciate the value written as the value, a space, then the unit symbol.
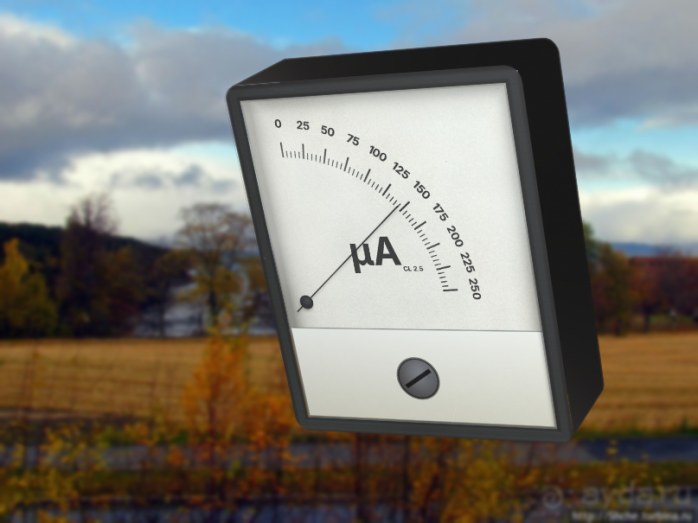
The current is 145 µA
